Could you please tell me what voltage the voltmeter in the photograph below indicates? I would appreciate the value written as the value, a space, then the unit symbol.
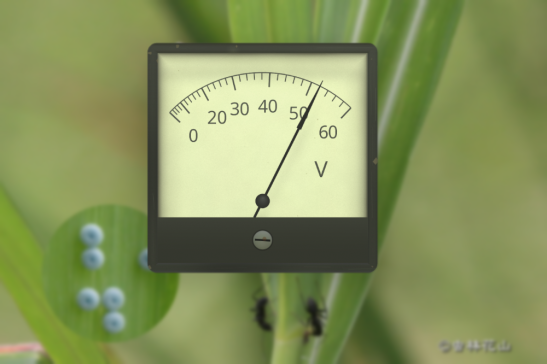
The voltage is 52 V
